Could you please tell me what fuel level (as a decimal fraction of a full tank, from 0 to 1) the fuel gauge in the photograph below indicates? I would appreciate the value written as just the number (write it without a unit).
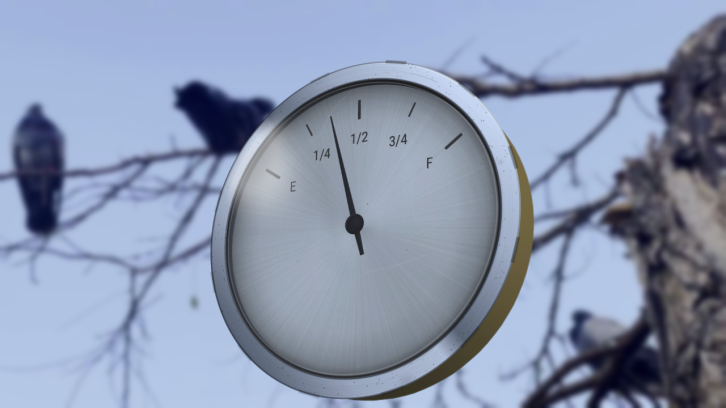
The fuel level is 0.375
